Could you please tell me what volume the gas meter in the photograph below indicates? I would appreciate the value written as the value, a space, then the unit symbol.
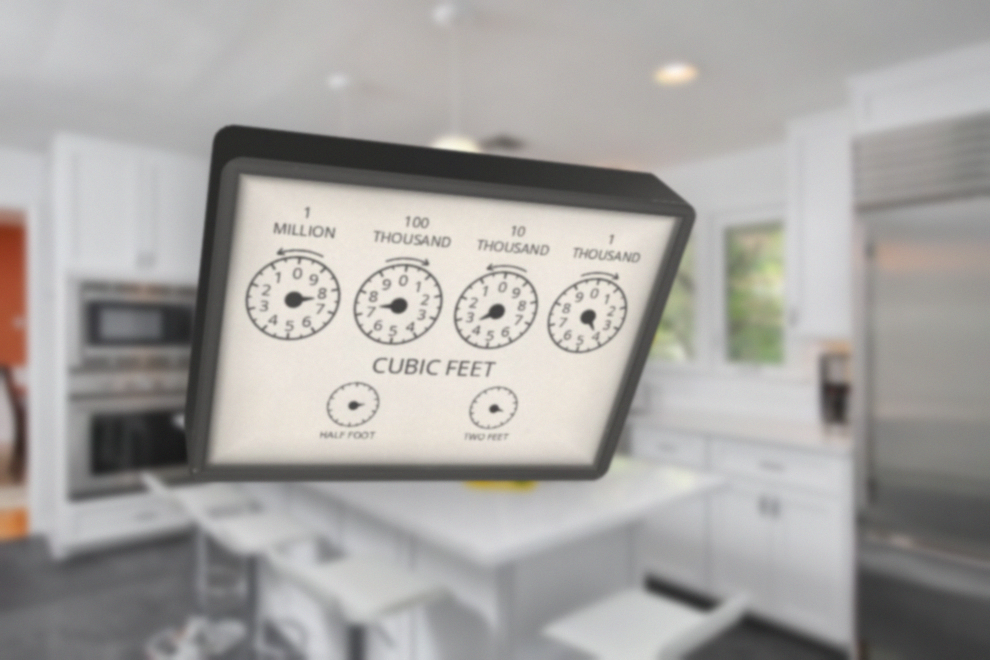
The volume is 773400 ft³
